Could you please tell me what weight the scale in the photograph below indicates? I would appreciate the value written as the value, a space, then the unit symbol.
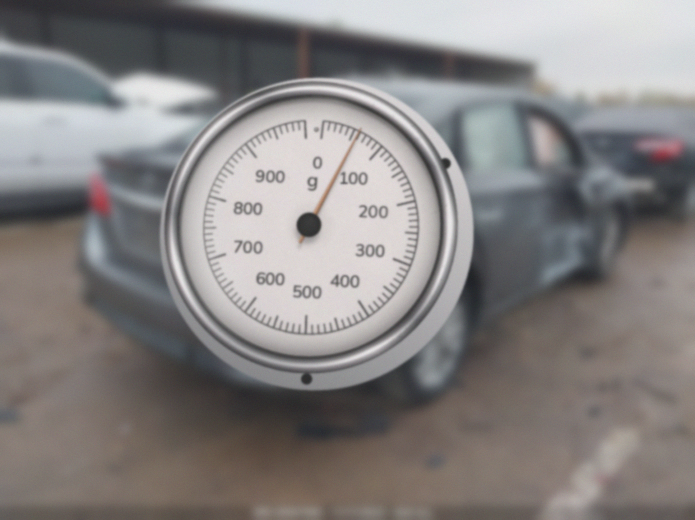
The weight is 60 g
